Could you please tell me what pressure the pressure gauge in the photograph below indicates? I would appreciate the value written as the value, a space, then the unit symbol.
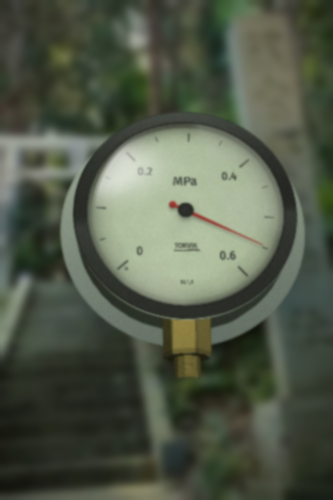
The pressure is 0.55 MPa
